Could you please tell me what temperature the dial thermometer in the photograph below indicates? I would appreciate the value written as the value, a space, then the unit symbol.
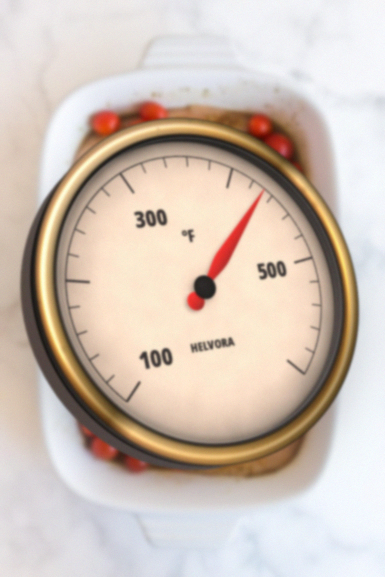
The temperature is 430 °F
